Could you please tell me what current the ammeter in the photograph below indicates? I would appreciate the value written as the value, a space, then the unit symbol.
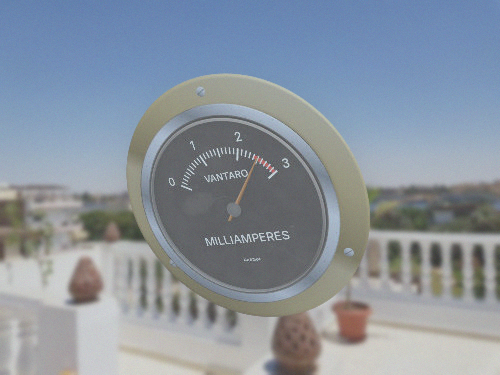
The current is 2.5 mA
